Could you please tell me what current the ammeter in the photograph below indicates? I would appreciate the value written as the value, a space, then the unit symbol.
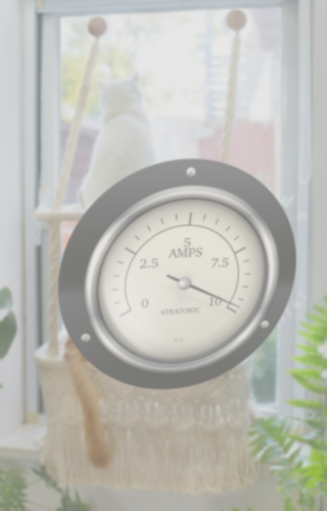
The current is 9.75 A
